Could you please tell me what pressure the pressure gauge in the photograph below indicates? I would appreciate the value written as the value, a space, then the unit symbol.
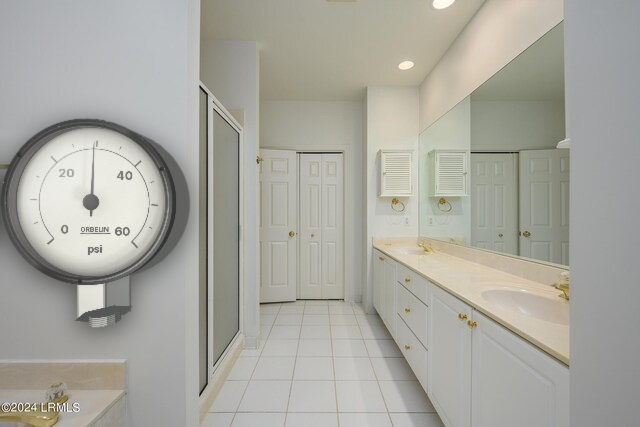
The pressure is 30 psi
